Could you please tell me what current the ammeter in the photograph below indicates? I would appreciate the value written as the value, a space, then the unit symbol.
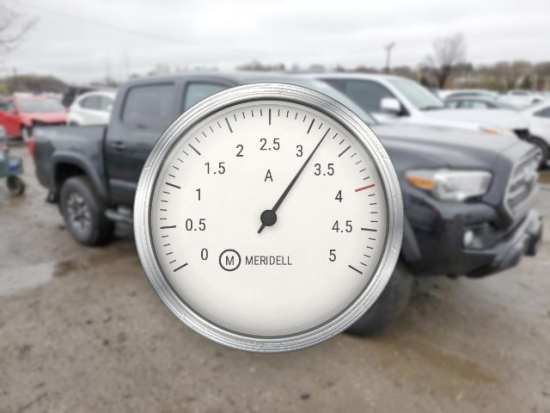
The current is 3.2 A
